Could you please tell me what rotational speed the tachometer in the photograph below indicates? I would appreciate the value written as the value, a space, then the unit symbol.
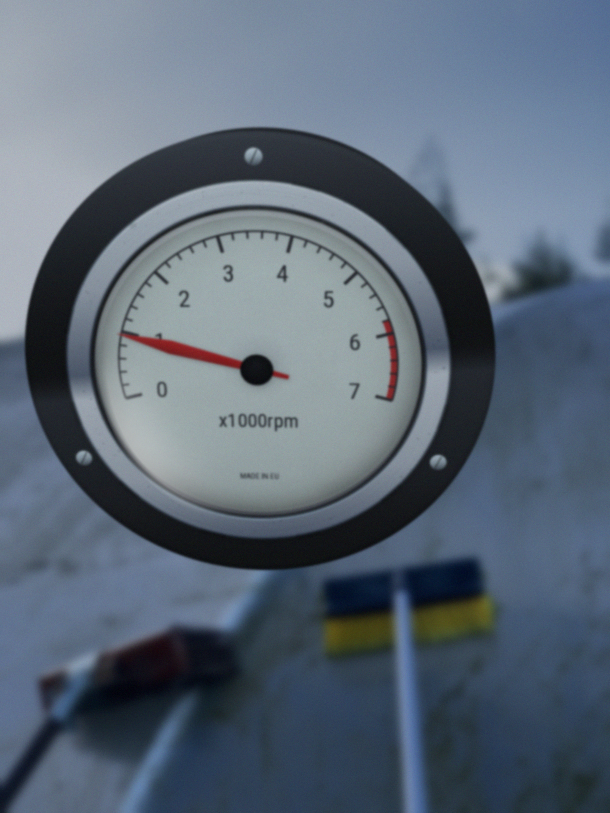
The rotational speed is 1000 rpm
